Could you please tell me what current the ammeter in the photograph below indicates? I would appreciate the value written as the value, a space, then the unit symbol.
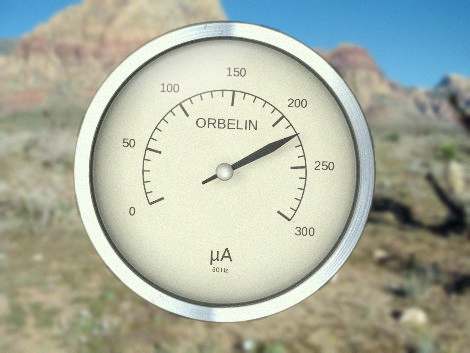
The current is 220 µA
